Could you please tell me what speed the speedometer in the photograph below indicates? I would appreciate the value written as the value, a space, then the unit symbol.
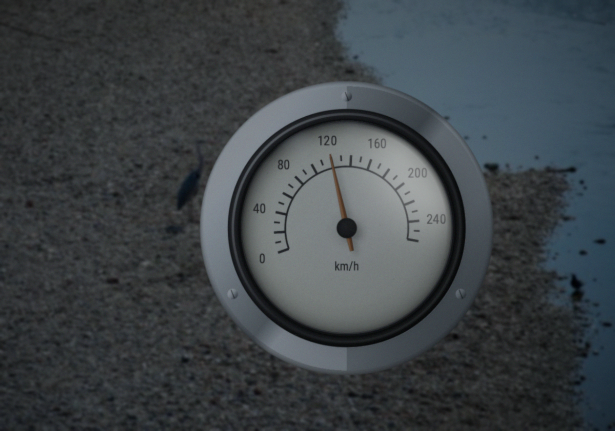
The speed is 120 km/h
